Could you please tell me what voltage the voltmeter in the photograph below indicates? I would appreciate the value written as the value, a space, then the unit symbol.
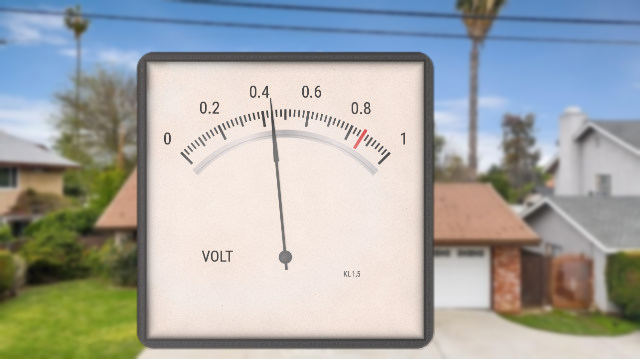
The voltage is 0.44 V
